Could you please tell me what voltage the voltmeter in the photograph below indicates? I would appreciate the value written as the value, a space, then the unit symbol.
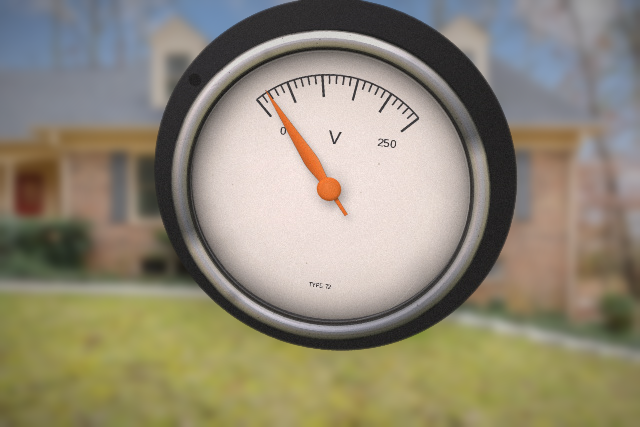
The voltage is 20 V
